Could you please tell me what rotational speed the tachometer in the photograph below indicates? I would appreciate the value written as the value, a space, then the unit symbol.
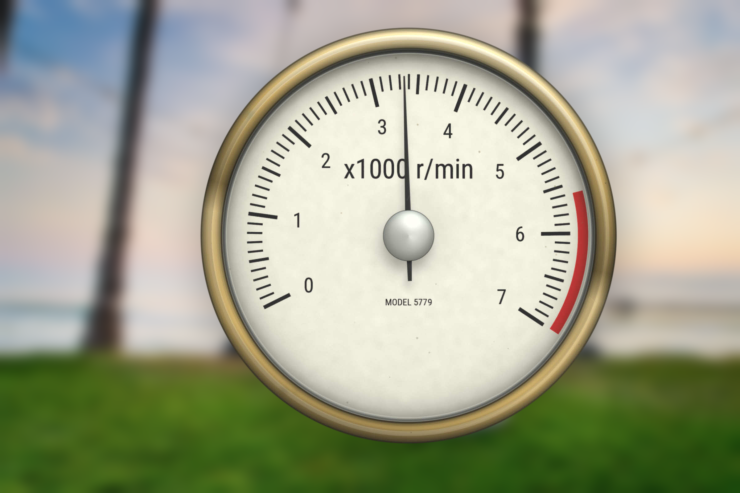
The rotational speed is 3350 rpm
